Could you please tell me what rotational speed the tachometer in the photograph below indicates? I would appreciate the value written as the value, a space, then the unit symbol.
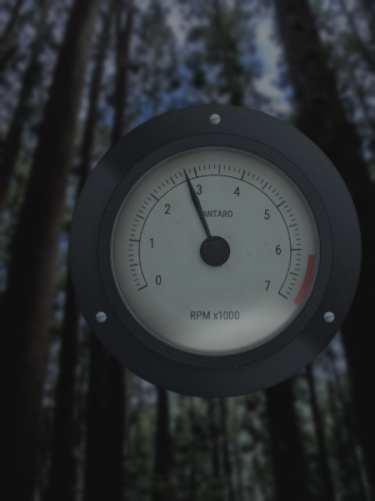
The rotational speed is 2800 rpm
